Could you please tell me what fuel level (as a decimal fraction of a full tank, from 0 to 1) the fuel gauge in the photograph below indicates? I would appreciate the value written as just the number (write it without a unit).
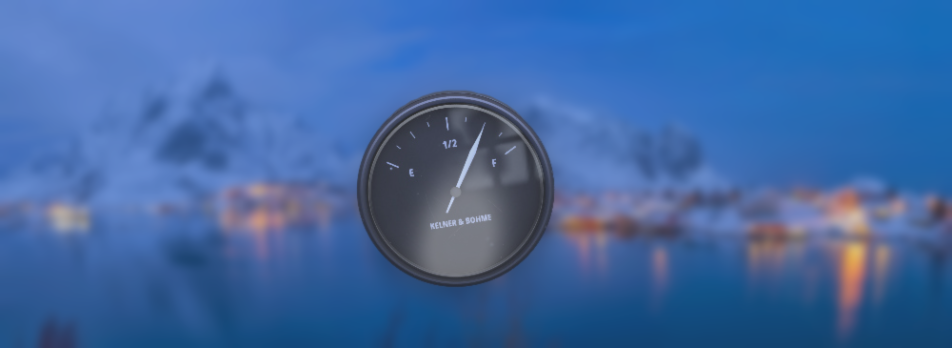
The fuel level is 0.75
